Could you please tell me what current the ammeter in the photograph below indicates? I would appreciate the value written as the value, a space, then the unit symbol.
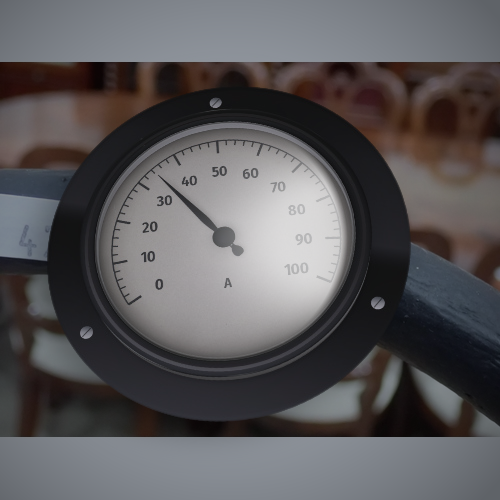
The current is 34 A
